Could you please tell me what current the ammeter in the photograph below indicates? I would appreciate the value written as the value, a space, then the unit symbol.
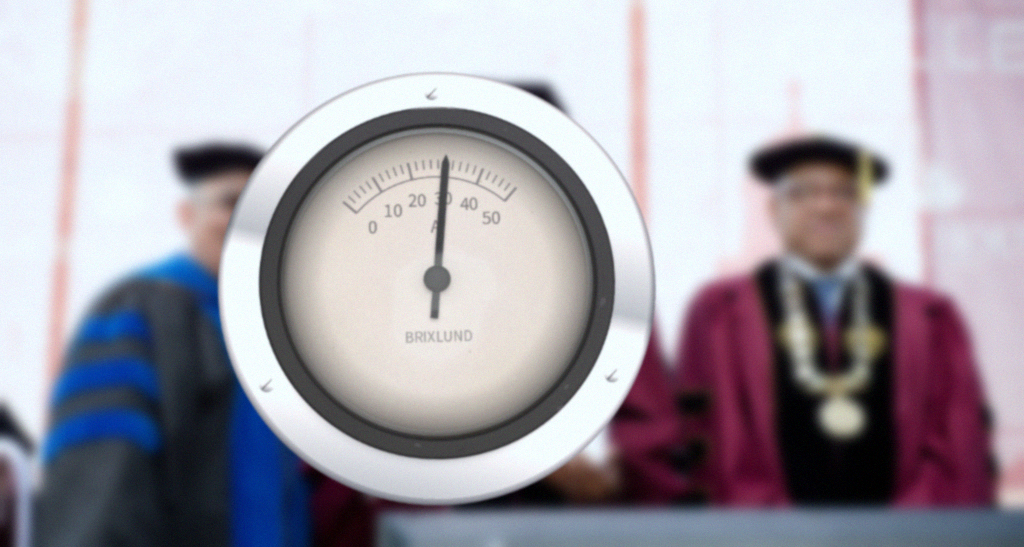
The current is 30 A
